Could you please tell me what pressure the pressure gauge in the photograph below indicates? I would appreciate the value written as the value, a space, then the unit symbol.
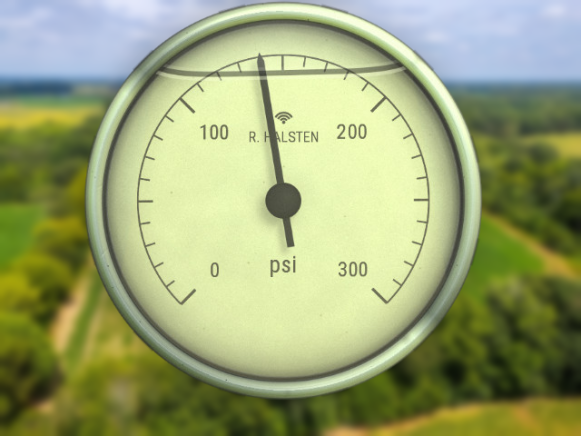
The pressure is 140 psi
